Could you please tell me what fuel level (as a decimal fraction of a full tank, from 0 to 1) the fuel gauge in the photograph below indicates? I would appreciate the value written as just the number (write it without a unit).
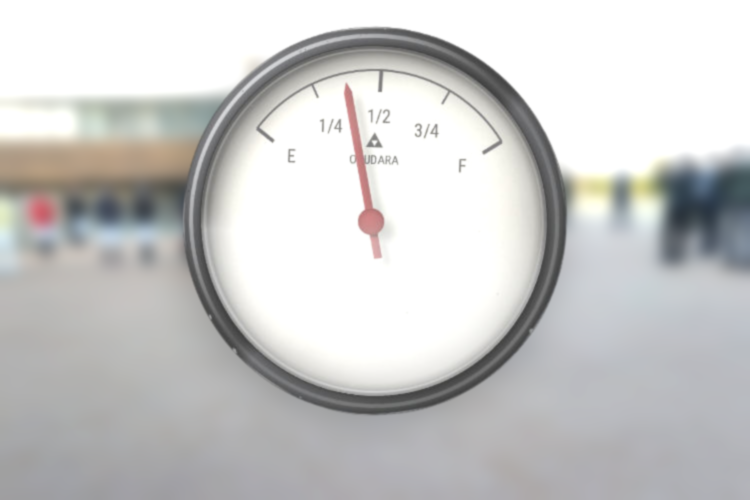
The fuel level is 0.375
